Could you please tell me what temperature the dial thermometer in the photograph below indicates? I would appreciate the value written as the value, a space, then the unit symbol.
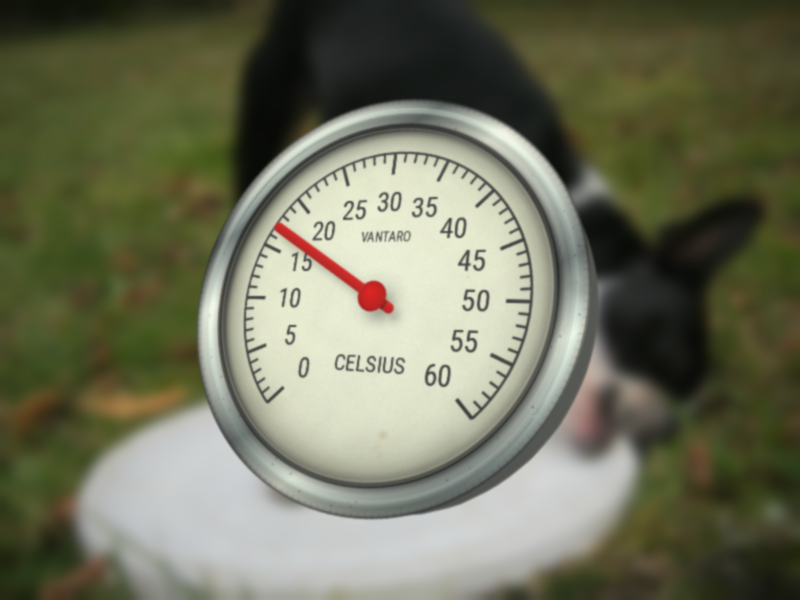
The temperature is 17 °C
